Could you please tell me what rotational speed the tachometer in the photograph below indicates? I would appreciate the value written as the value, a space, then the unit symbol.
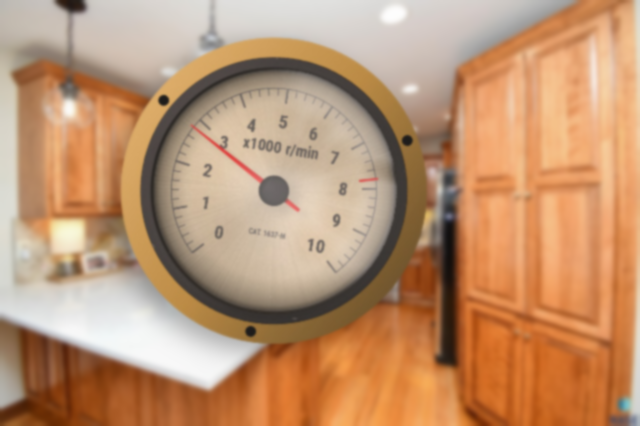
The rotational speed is 2800 rpm
